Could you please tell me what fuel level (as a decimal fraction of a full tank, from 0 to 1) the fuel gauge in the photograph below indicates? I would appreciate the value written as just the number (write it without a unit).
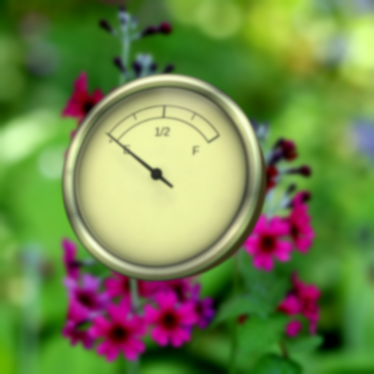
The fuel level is 0
